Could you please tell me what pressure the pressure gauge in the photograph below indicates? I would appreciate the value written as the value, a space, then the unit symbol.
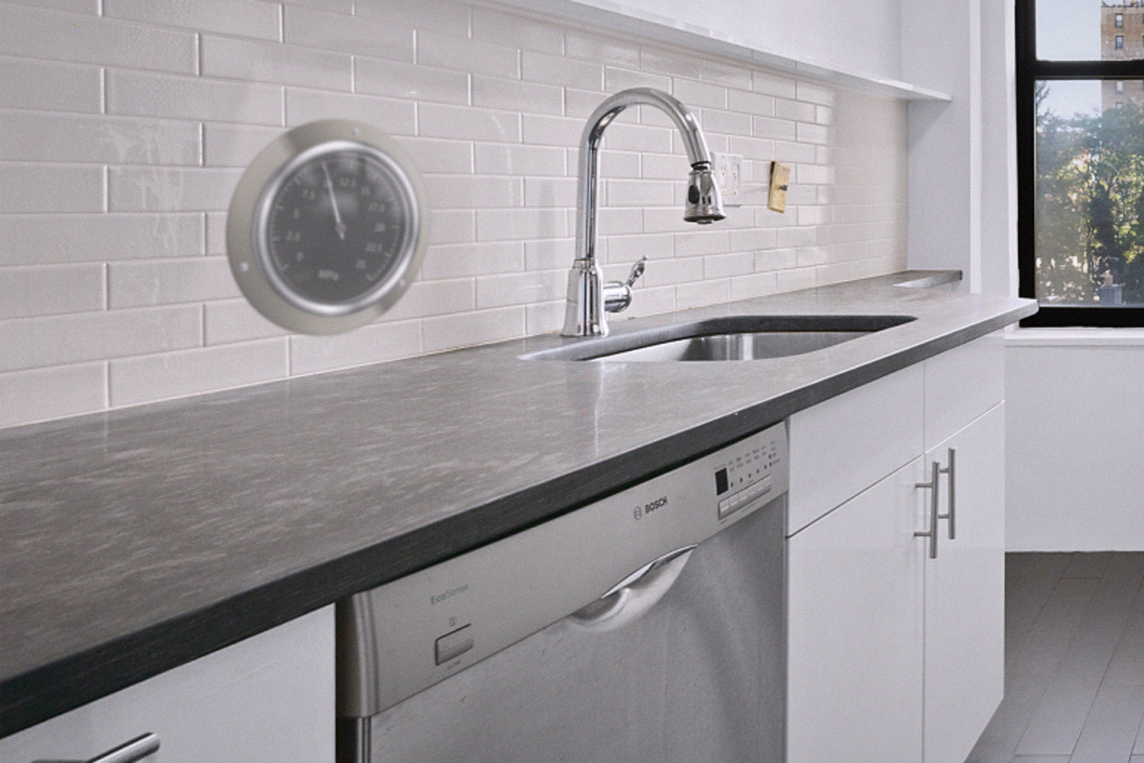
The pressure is 10 MPa
